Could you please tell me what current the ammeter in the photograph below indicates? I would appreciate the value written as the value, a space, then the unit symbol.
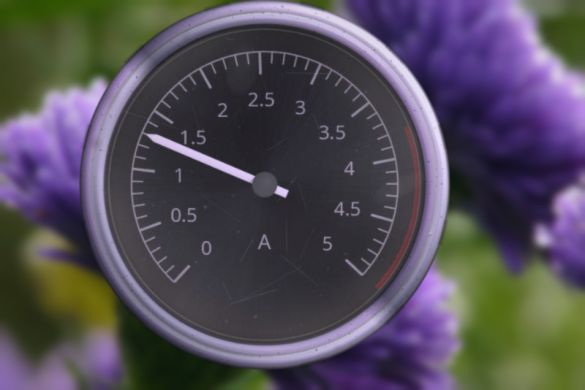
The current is 1.3 A
